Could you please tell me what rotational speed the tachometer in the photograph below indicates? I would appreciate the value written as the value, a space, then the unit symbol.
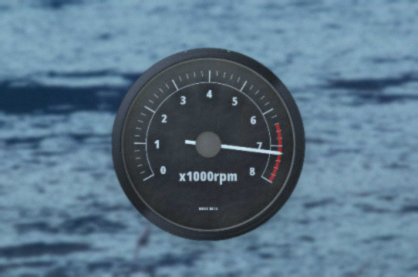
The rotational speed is 7200 rpm
